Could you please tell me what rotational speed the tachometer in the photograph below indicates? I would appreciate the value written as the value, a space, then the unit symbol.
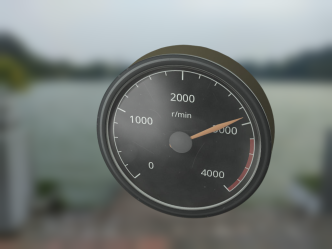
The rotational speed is 2900 rpm
